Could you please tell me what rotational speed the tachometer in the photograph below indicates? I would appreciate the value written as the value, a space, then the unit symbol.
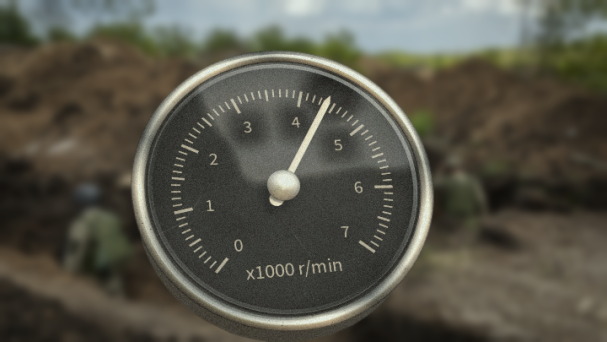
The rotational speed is 4400 rpm
